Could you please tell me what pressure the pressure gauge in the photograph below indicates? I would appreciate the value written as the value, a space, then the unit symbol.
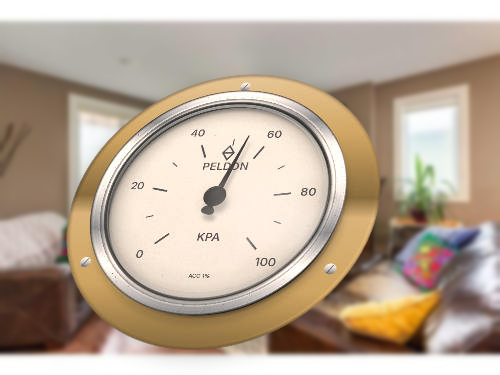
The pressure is 55 kPa
